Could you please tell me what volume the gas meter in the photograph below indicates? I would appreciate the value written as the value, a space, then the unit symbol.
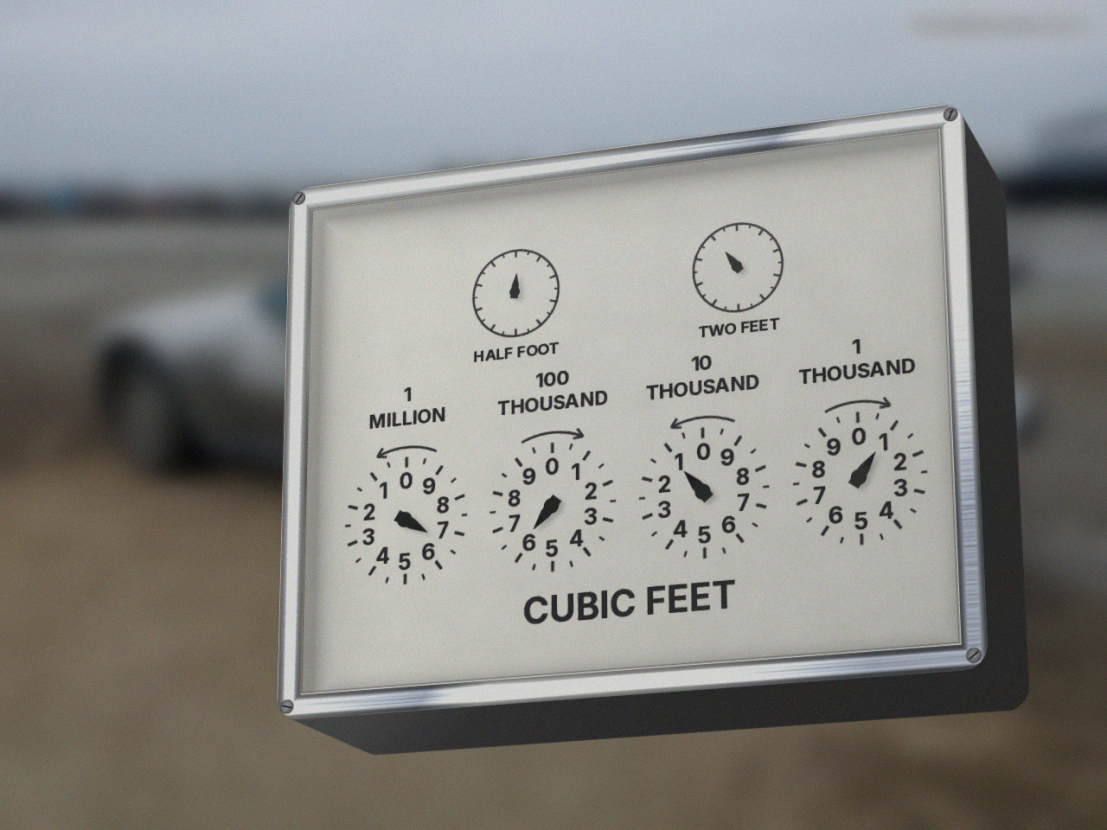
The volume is 661100 ft³
